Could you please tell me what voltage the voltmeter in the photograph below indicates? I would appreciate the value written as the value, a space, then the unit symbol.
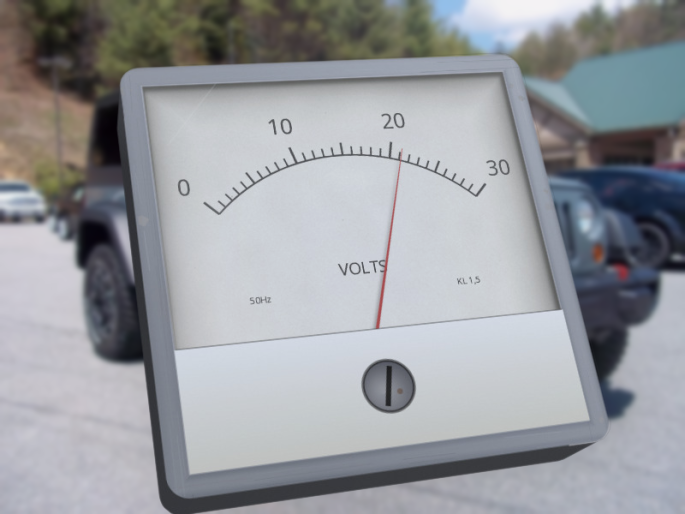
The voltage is 21 V
